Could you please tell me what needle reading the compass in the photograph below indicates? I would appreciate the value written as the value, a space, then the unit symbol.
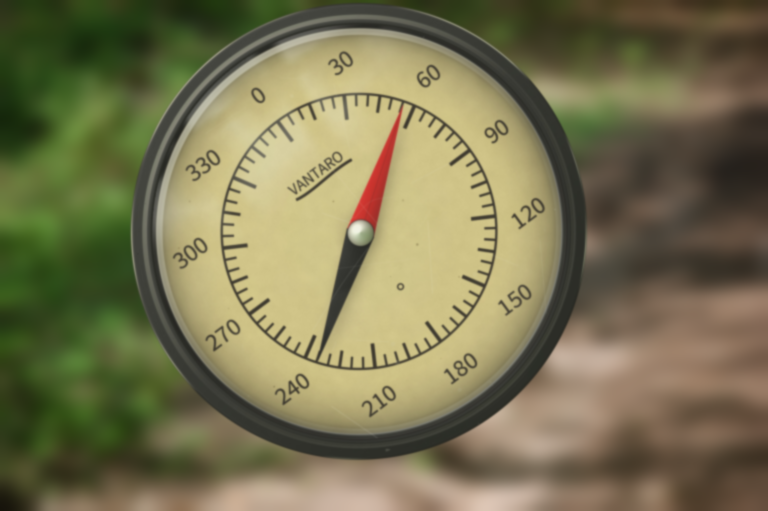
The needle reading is 55 °
